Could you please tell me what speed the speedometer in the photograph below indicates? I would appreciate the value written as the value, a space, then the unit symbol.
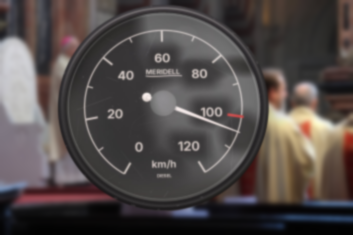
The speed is 105 km/h
